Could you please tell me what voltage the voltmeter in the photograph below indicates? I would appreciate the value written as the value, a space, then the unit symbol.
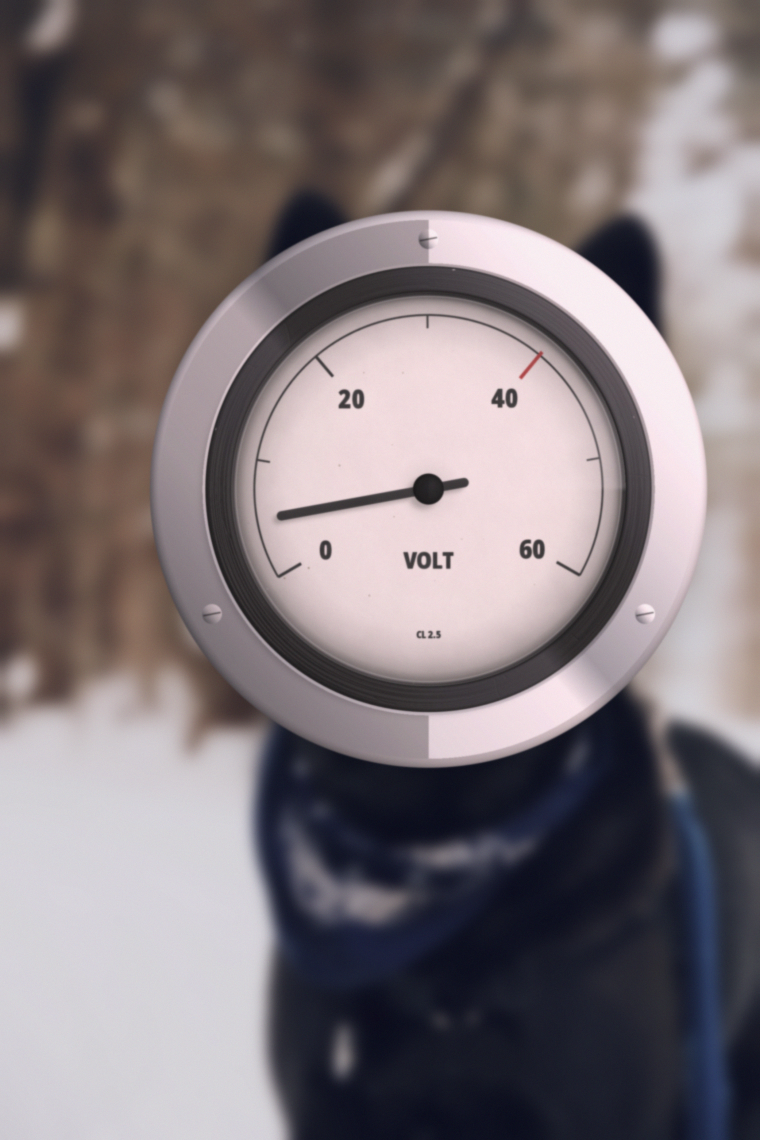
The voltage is 5 V
